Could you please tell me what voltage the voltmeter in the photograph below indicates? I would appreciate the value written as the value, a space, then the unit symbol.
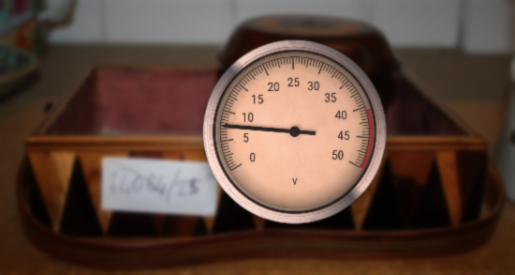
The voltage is 7.5 V
